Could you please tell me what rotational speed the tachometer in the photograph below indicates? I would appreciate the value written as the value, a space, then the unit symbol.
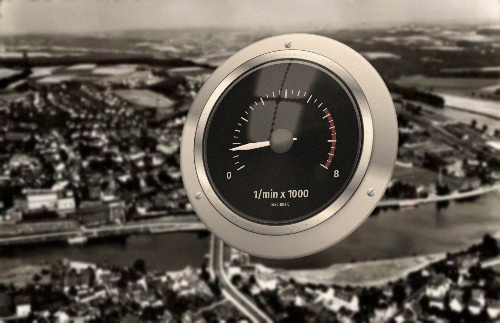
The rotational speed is 750 rpm
